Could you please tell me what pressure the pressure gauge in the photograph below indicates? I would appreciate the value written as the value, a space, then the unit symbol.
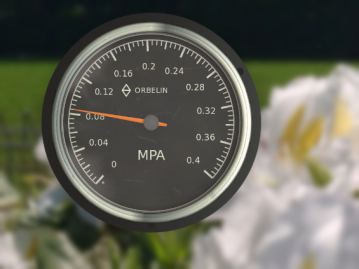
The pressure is 0.085 MPa
